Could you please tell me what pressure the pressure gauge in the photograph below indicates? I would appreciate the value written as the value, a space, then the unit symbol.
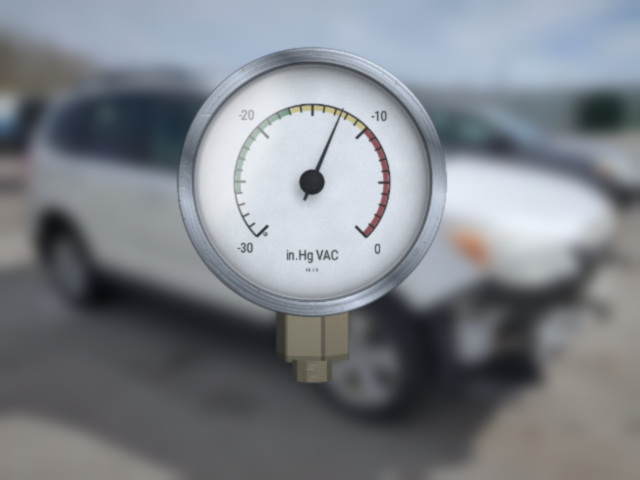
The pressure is -12.5 inHg
